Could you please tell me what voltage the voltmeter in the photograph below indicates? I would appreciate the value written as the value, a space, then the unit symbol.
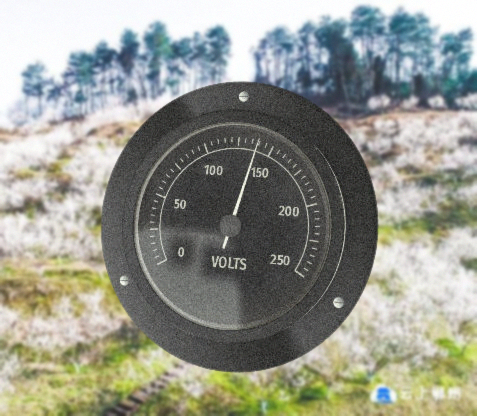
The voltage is 140 V
